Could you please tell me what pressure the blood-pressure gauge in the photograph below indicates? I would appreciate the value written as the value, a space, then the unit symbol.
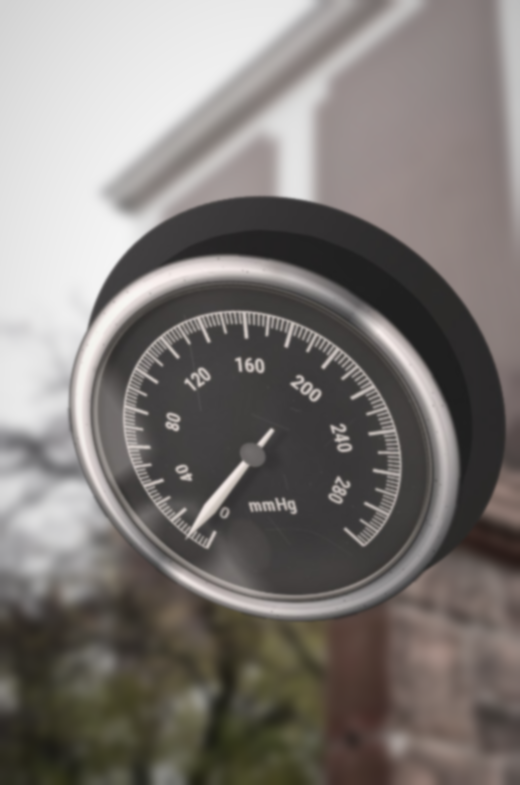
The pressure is 10 mmHg
